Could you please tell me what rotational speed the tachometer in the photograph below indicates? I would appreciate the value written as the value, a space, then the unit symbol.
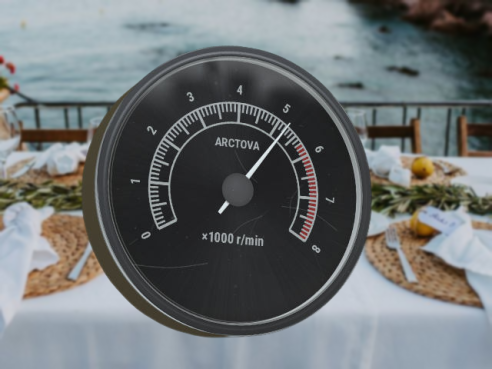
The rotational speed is 5200 rpm
